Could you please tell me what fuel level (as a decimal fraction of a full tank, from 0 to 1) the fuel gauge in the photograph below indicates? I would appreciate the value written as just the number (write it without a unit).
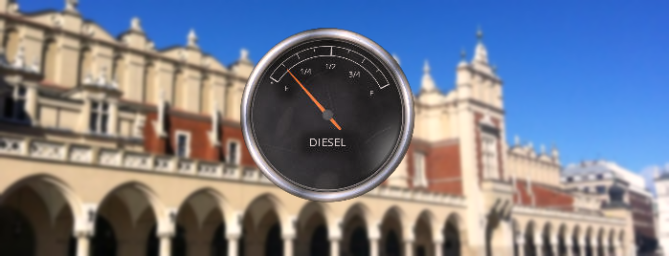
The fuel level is 0.125
